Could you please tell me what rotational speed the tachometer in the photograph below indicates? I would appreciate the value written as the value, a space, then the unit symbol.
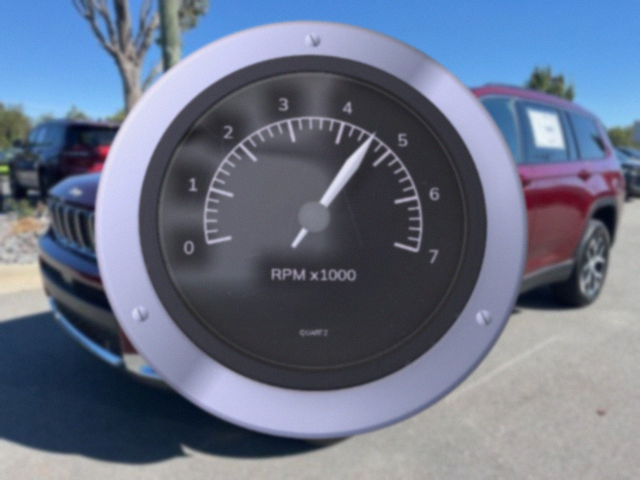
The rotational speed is 4600 rpm
